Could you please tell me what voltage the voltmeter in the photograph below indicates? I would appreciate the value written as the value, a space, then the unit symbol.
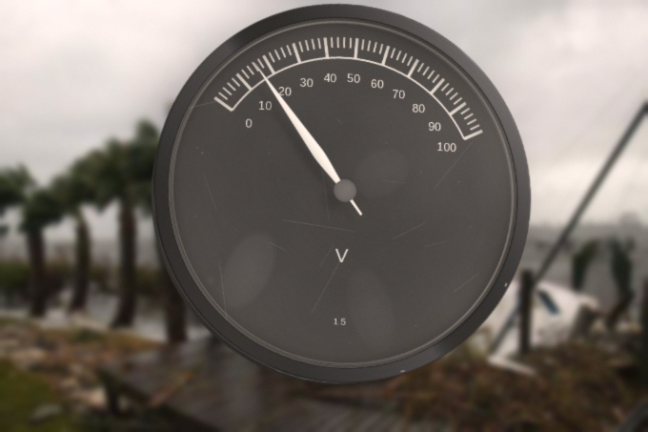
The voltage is 16 V
